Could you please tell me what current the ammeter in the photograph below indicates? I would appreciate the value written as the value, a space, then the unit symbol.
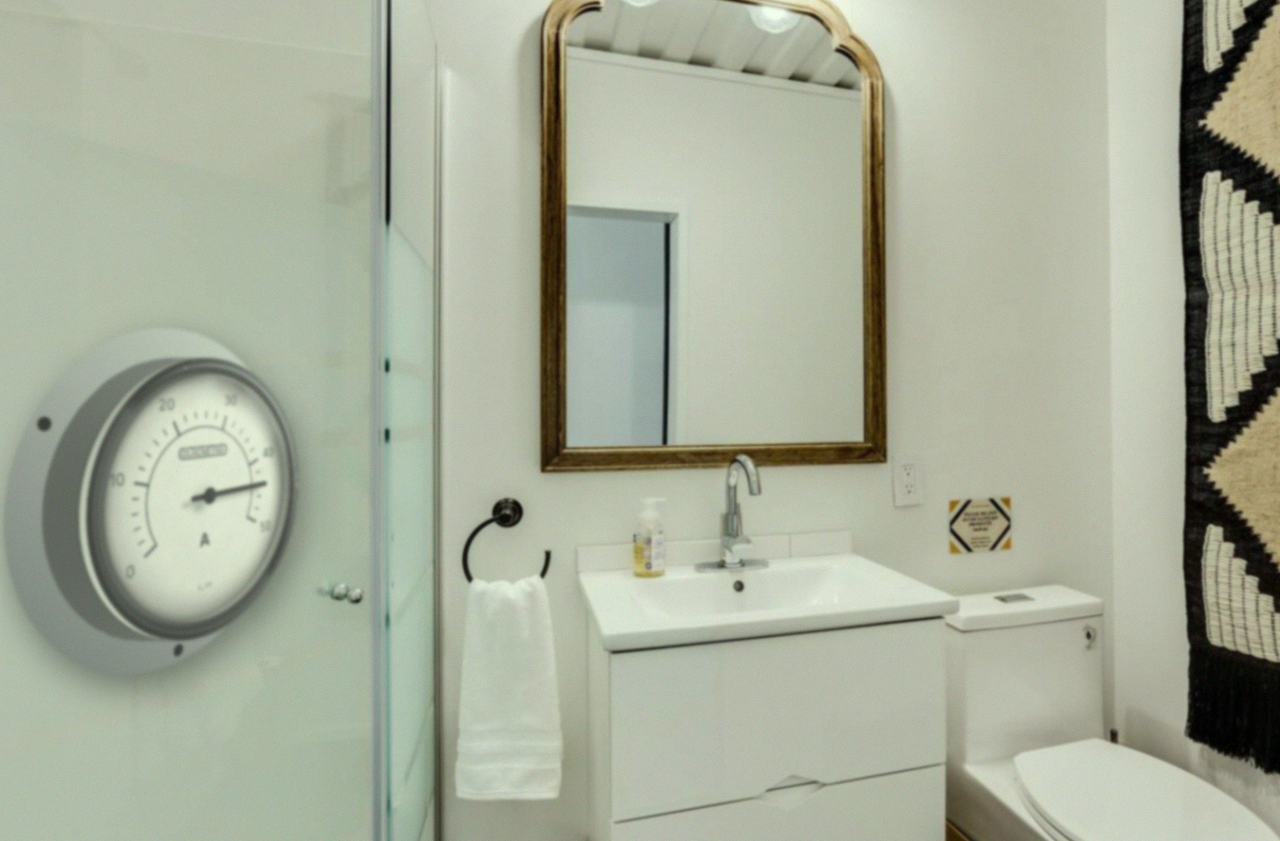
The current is 44 A
